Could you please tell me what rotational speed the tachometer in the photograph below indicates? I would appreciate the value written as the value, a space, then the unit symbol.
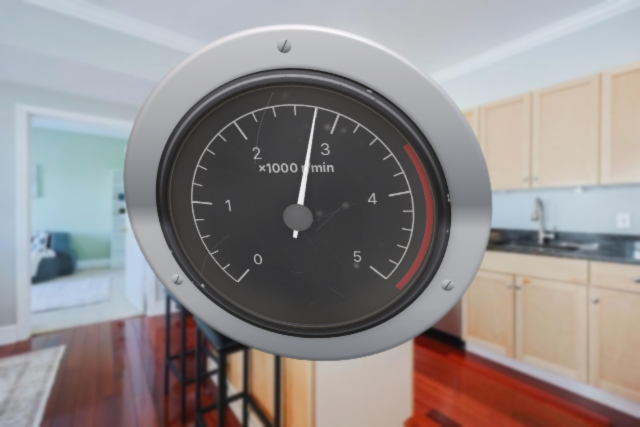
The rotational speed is 2800 rpm
